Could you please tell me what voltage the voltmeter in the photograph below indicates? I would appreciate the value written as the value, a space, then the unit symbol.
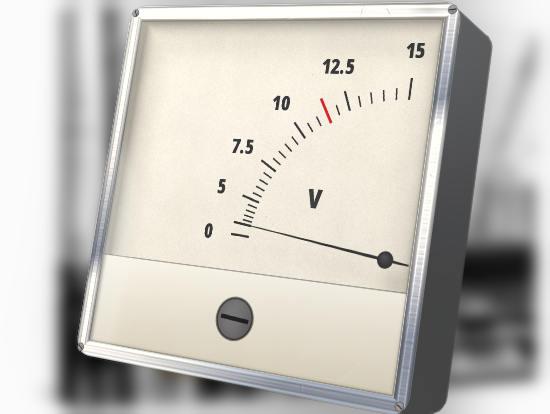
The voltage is 2.5 V
